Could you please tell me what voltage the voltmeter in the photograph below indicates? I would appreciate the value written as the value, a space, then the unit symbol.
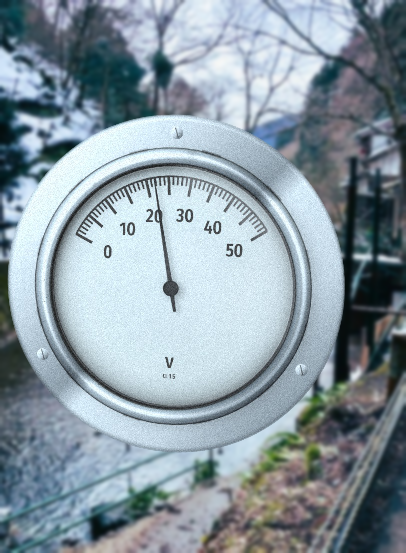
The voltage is 22 V
